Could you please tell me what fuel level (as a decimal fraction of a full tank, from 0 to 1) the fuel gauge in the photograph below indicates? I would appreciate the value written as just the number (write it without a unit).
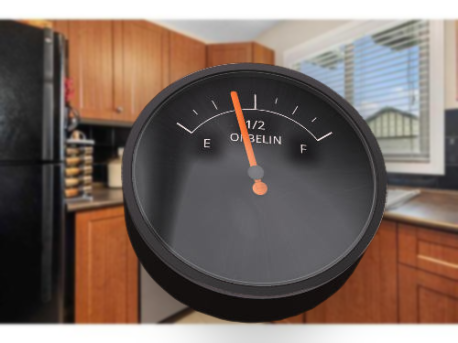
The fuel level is 0.375
